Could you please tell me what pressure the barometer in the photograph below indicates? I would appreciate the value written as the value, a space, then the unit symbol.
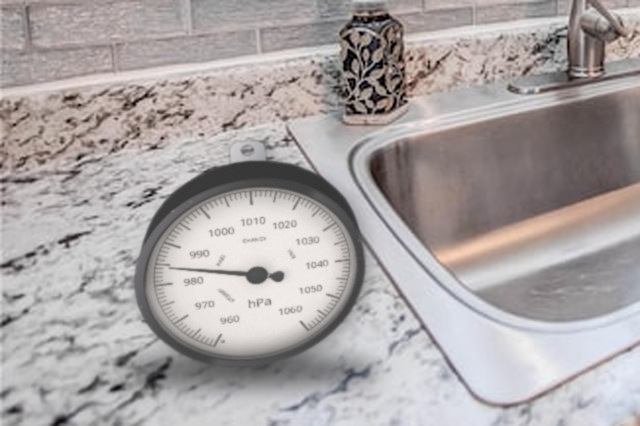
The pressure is 985 hPa
